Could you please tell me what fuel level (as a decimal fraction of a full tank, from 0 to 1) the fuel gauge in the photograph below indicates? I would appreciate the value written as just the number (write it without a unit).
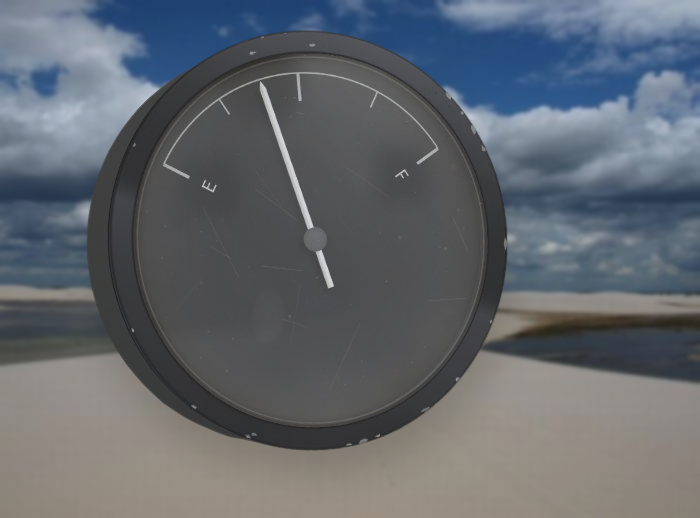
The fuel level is 0.375
